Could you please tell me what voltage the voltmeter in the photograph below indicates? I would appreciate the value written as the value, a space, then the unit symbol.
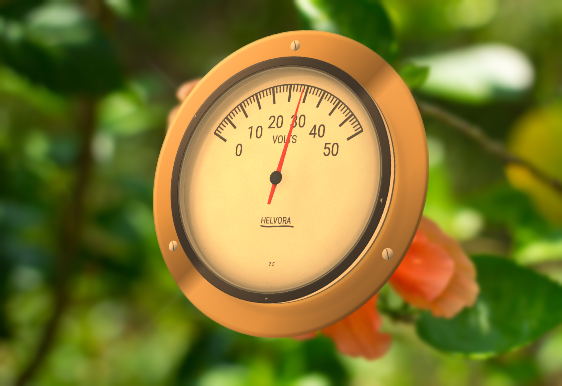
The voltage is 30 V
